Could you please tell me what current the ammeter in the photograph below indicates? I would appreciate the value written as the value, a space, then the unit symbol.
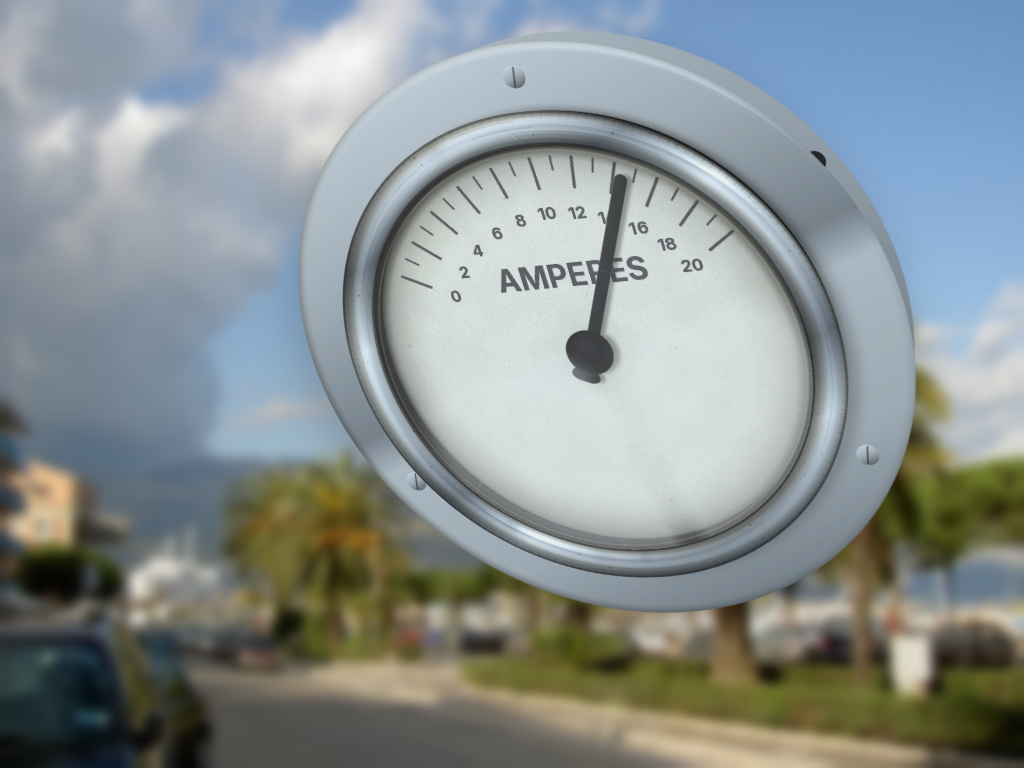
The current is 14.5 A
